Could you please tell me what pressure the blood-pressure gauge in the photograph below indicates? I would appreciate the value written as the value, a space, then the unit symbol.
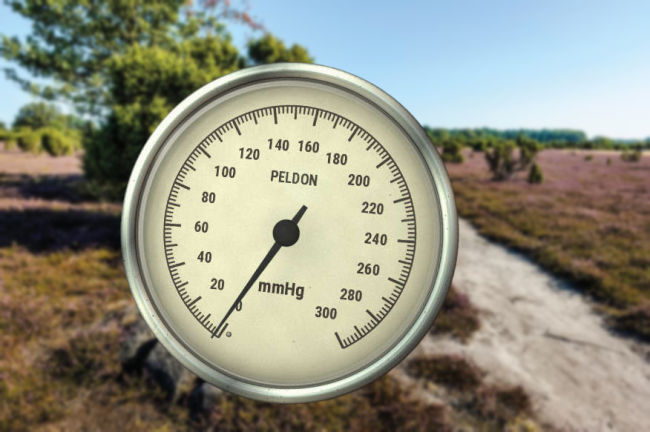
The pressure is 2 mmHg
